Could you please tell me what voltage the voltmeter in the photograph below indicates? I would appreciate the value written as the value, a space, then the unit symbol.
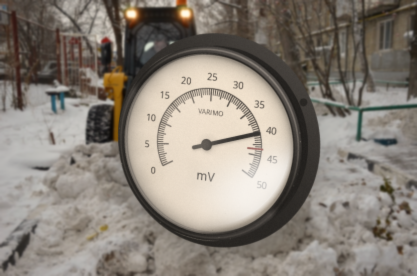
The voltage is 40 mV
